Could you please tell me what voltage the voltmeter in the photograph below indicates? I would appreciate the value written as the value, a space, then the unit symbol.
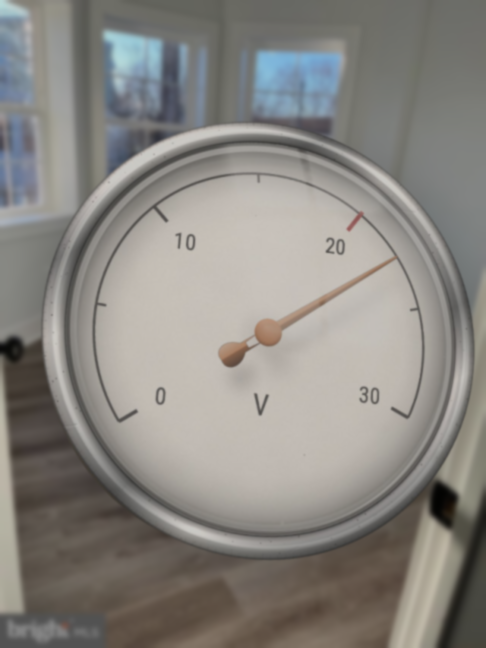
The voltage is 22.5 V
